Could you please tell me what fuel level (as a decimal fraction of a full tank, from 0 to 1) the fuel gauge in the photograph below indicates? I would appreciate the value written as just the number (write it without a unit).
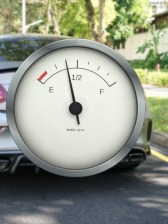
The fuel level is 0.375
